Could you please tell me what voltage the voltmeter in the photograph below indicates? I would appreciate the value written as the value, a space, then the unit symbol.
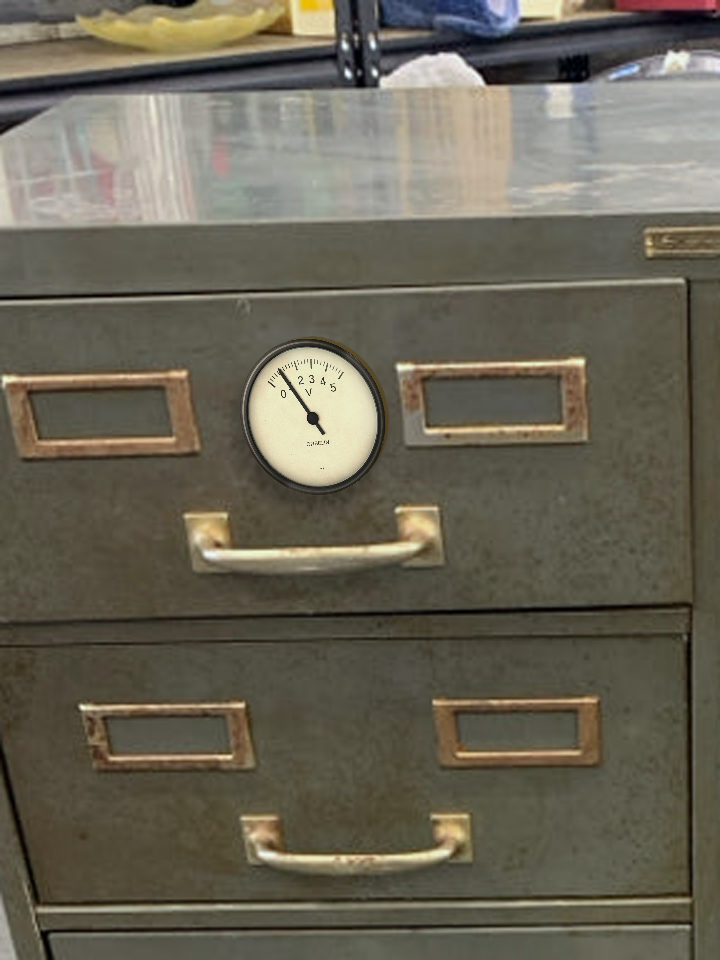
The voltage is 1 V
